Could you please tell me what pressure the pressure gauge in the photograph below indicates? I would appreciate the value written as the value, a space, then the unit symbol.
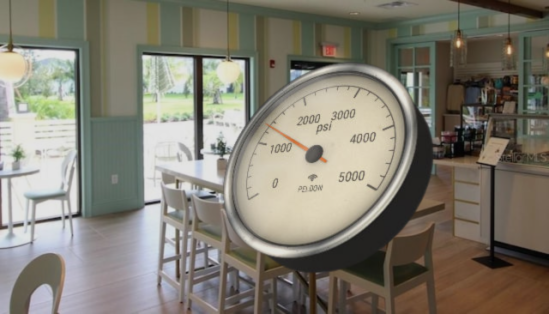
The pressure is 1300 psi
